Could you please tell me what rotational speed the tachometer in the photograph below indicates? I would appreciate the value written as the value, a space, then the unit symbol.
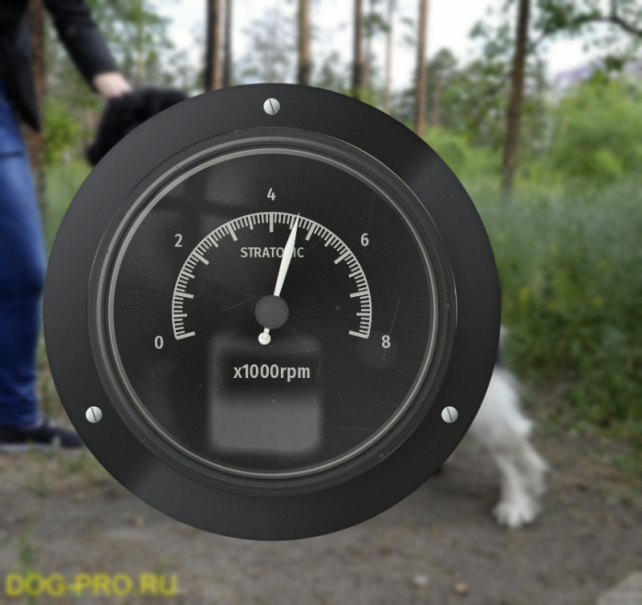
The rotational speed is 4600 rpm
